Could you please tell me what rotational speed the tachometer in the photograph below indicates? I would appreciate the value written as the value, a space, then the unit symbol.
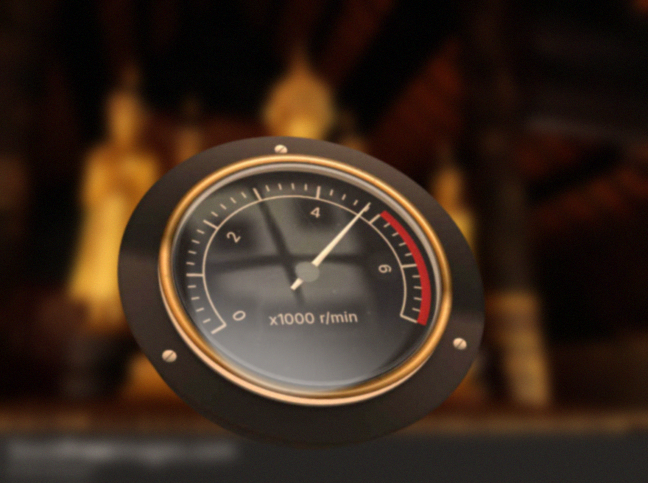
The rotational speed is 4800 rpm
